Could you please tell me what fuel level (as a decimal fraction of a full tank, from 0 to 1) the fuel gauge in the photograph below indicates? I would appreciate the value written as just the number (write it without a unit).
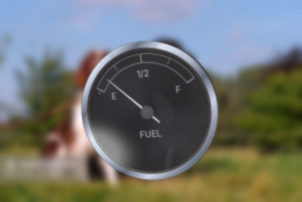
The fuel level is 0.125
